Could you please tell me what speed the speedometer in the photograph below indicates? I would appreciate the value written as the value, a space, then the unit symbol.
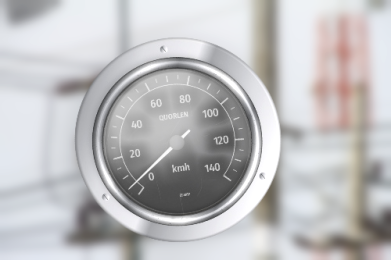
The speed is 5 km/h
